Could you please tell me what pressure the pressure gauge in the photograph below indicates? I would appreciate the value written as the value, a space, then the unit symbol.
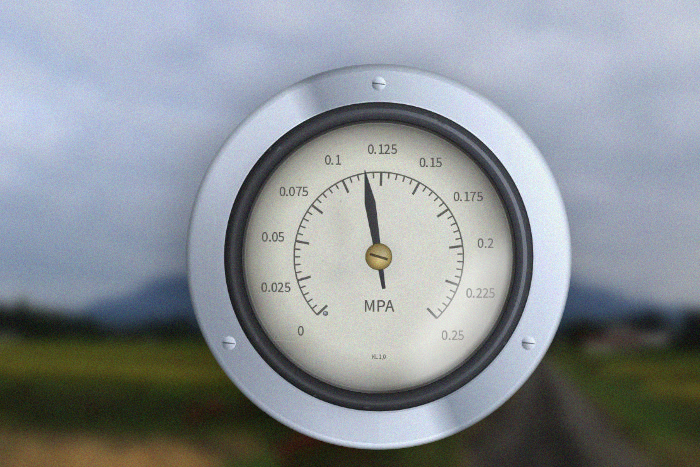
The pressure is 0.115 MPa
